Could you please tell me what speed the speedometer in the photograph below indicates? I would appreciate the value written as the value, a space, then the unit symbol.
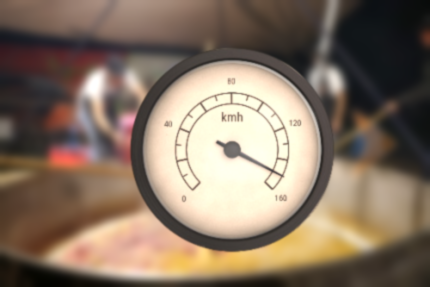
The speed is 150 km/h
